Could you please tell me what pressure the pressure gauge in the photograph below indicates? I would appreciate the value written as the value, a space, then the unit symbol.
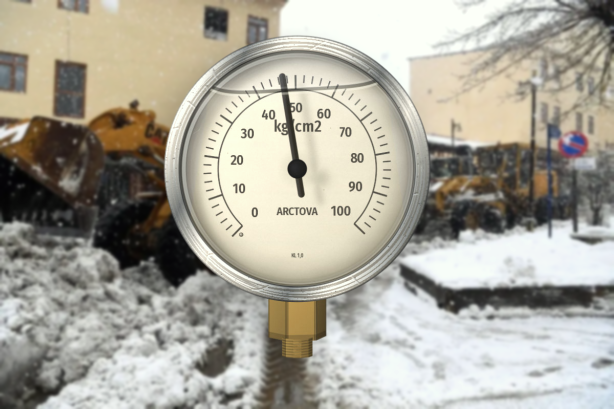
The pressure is 47 kg/cm²
